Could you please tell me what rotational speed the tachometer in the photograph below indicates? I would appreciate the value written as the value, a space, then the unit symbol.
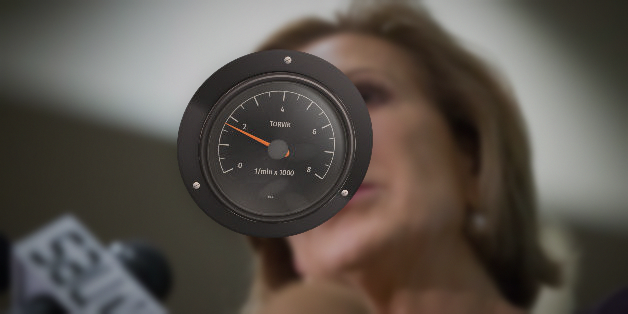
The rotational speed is 1750 rpm
